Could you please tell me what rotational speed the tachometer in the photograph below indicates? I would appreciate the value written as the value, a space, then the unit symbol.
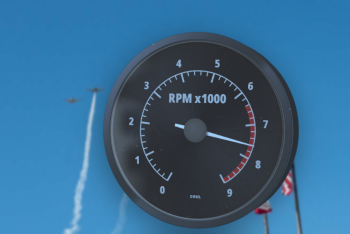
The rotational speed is 7600 rpm
